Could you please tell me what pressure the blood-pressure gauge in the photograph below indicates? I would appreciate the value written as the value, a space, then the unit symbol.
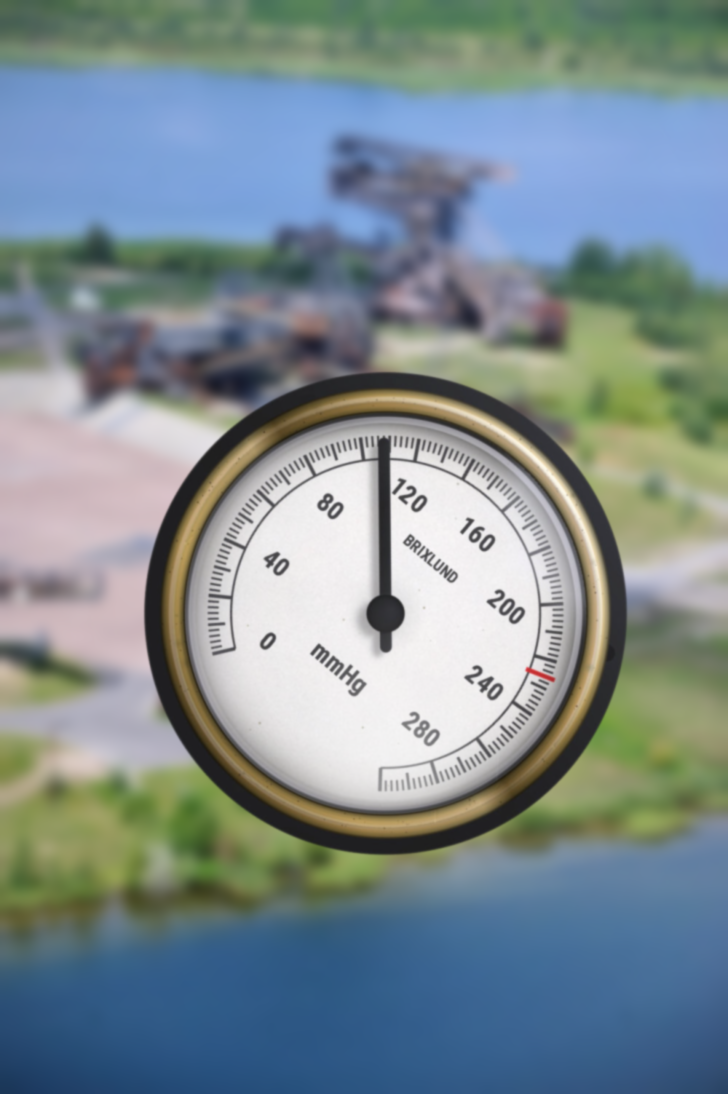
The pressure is 108 mmHg
